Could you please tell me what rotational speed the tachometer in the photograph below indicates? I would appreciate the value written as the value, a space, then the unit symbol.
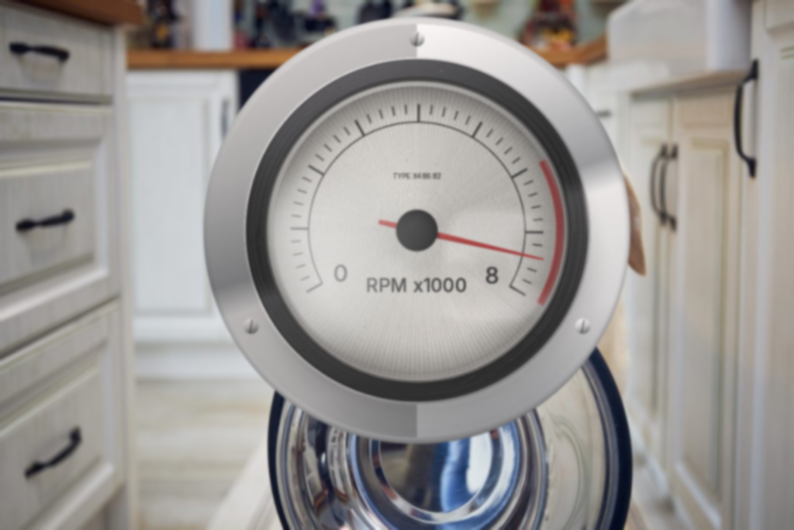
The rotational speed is 7400 rpm
